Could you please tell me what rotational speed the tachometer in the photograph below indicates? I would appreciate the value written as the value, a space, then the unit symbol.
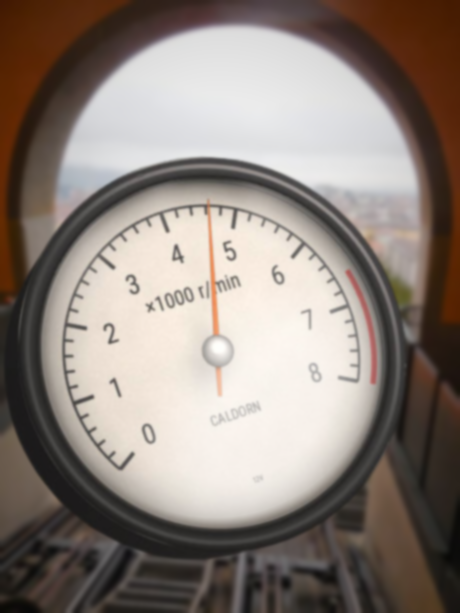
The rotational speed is 4600 rpm
